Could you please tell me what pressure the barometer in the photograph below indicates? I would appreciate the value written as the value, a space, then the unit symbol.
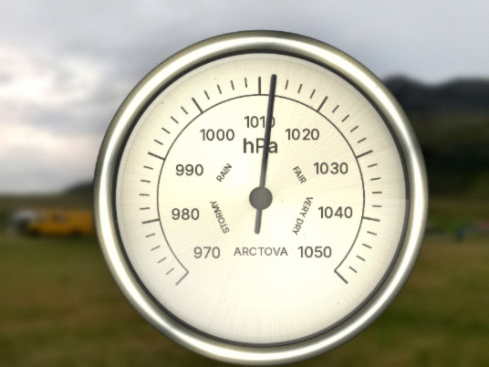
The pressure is 1012 hPa
